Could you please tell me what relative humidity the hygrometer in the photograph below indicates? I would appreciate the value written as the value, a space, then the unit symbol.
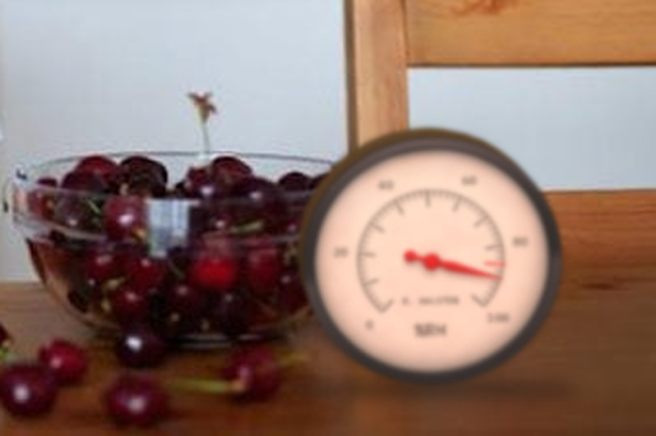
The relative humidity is 90 %
